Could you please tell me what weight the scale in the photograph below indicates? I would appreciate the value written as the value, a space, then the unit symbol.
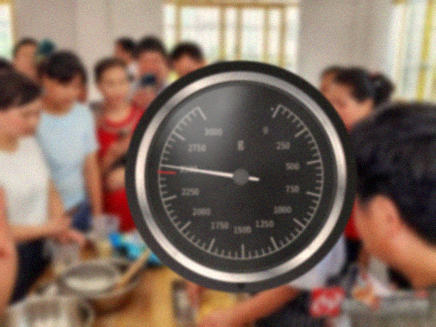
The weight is 2500 g
